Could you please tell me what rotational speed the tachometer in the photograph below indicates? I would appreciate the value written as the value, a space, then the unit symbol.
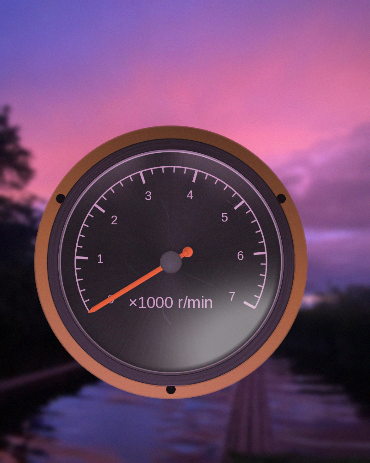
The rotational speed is 0 rpm
